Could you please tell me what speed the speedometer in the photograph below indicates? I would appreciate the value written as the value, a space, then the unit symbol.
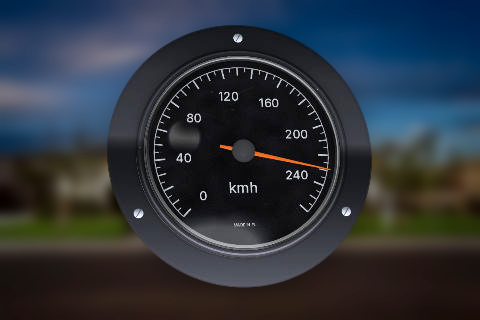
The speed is 230 km/h
